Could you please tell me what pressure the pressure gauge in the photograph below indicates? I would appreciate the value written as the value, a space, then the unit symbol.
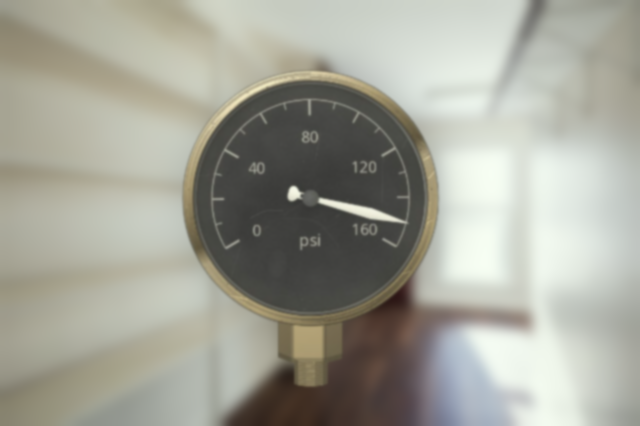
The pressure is 150 psi
